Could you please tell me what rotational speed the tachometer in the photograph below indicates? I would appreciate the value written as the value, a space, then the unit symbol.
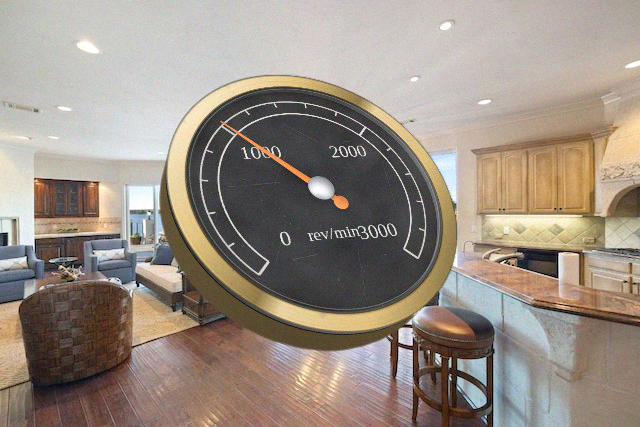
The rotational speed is 1000 rpm
